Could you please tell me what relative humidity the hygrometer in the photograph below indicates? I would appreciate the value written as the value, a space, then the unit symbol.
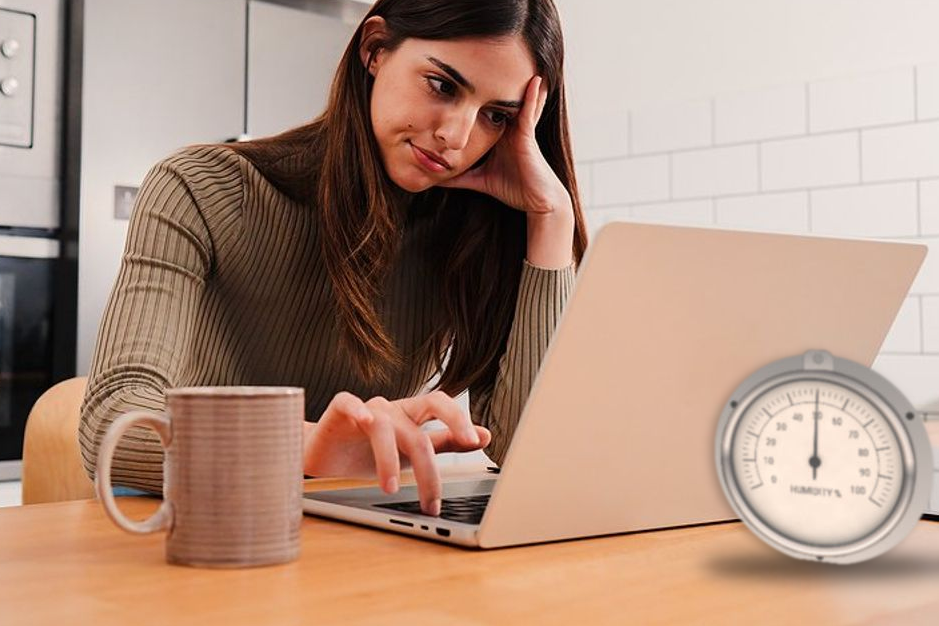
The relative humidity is 50 %
